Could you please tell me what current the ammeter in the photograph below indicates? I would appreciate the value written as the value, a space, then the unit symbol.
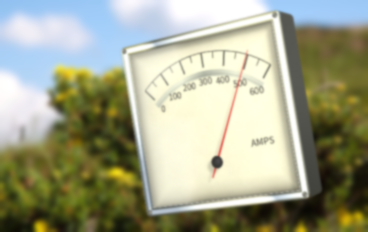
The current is 500 A
